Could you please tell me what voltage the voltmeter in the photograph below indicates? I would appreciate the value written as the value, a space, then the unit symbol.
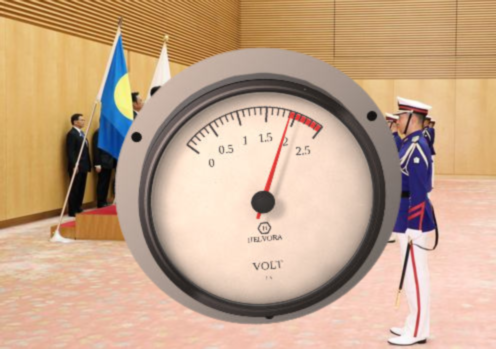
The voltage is 1.9 V
